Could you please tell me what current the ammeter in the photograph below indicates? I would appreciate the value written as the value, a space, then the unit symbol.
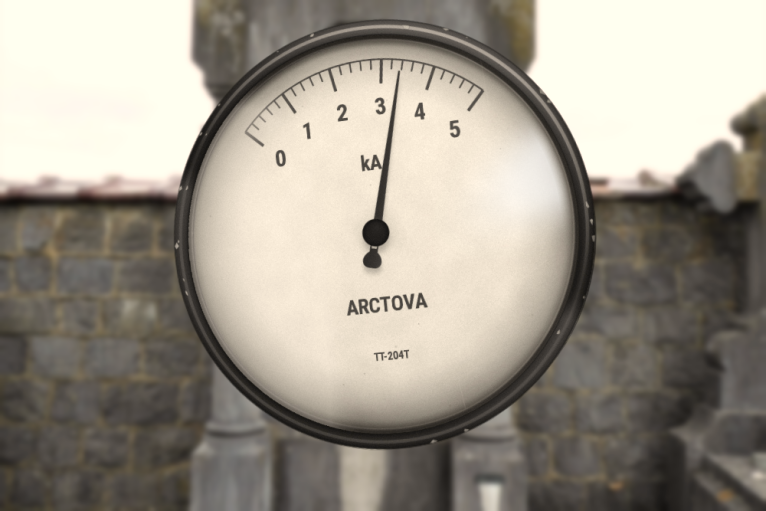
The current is 3.4 kA
